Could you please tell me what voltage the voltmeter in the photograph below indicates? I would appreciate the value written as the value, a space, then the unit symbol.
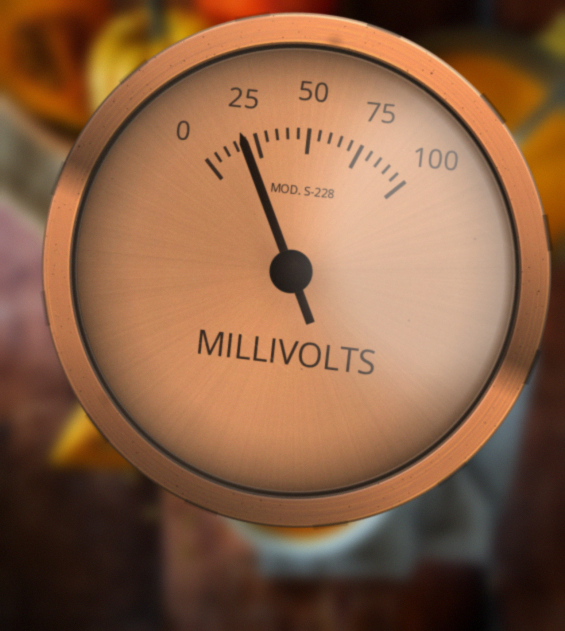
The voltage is 20 mV
